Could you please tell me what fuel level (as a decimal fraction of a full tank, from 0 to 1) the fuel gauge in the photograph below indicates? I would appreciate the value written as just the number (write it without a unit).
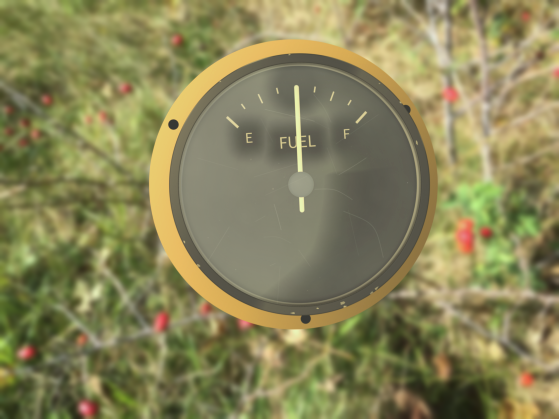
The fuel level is 0.5
